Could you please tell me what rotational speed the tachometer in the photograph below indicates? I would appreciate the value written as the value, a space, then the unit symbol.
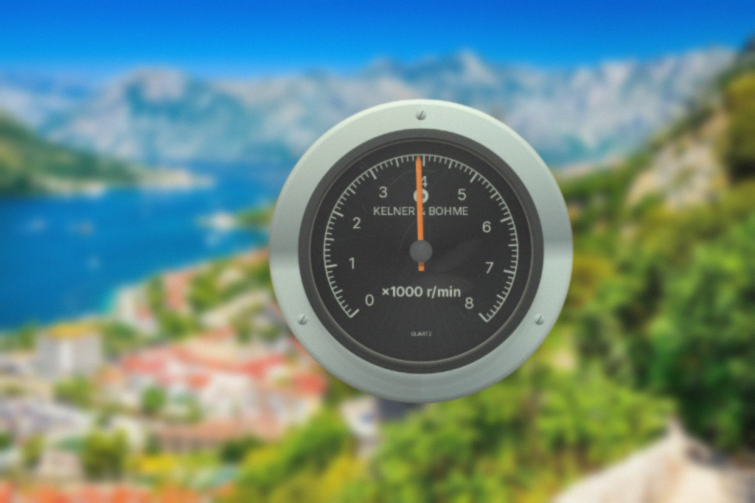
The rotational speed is 3900 rpm
